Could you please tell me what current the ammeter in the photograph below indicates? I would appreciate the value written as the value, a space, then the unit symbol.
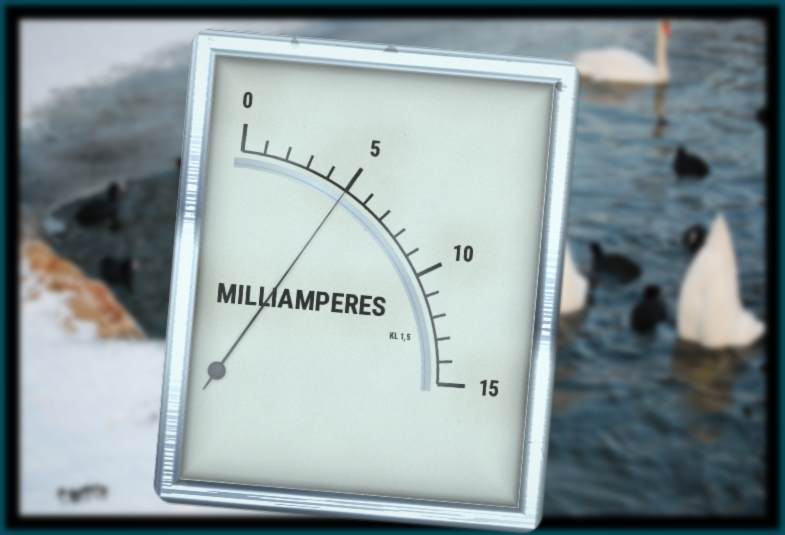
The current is 5 mA
